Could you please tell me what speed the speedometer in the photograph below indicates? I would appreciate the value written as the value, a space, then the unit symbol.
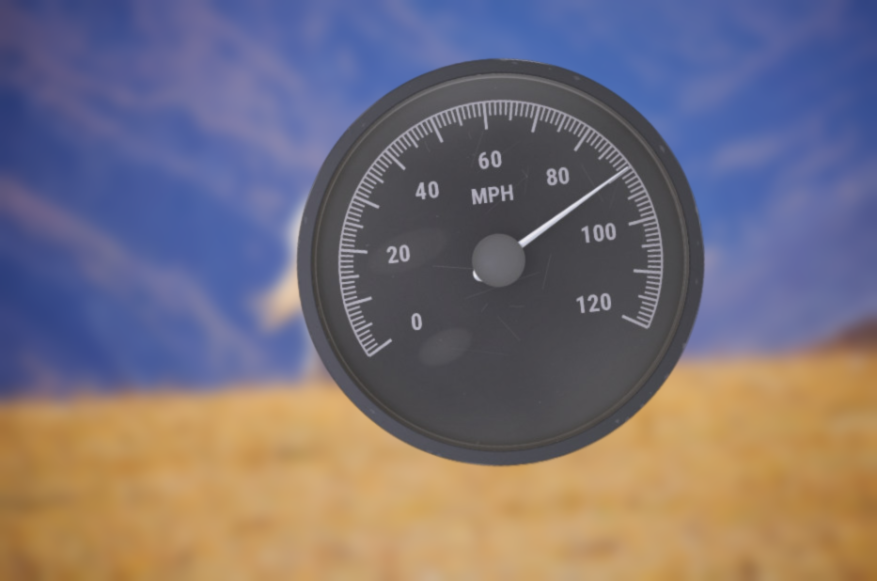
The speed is 90 mph
